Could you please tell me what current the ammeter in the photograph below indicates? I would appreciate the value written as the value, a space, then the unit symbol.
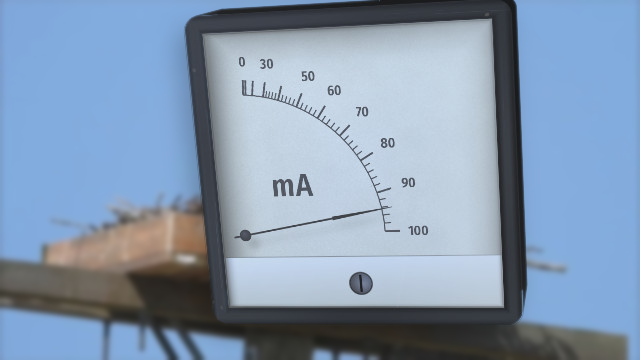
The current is 94 mA
